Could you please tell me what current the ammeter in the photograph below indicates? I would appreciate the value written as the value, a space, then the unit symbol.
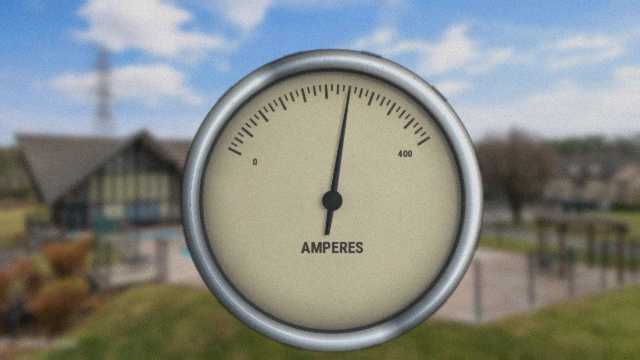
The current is 240 A
